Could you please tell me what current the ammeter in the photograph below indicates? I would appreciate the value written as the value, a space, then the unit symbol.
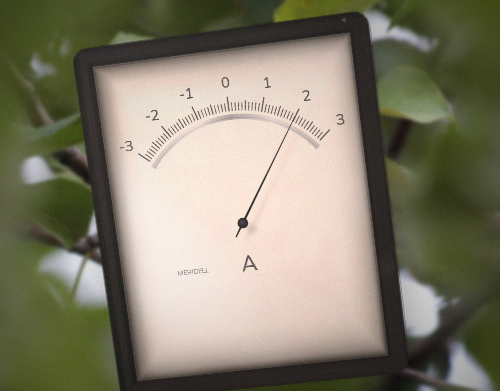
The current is 2 A
